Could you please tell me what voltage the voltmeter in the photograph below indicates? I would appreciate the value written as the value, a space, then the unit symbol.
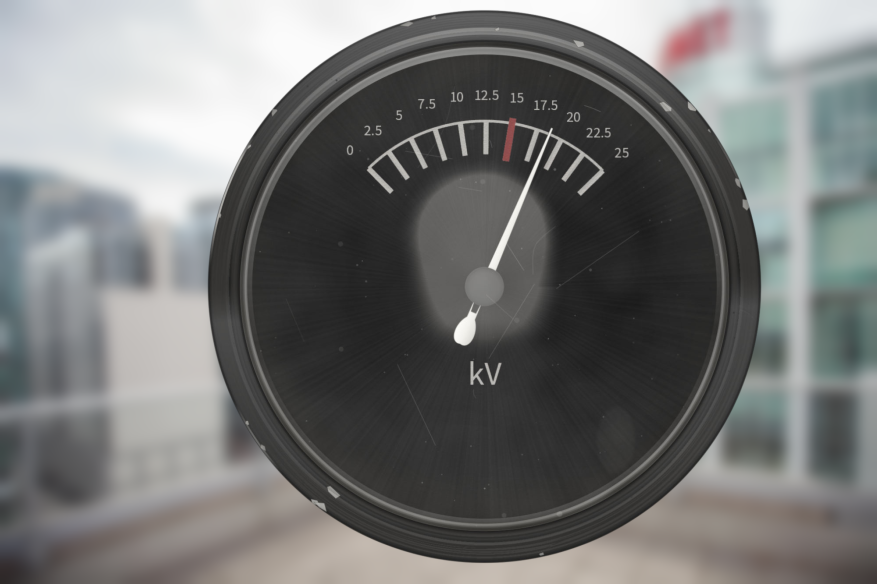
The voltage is 18.75 kV
